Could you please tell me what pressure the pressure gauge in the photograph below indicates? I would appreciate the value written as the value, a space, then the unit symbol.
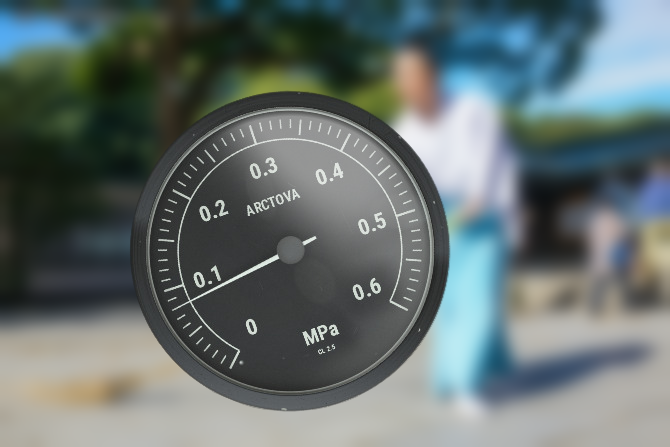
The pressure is 0.08 MPa
